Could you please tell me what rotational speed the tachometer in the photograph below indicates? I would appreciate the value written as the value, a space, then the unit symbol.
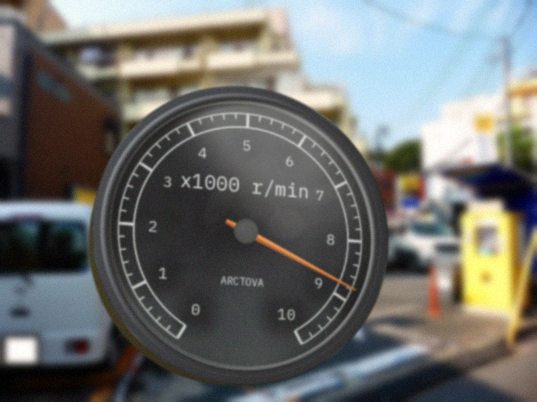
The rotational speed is 8800 rpm
